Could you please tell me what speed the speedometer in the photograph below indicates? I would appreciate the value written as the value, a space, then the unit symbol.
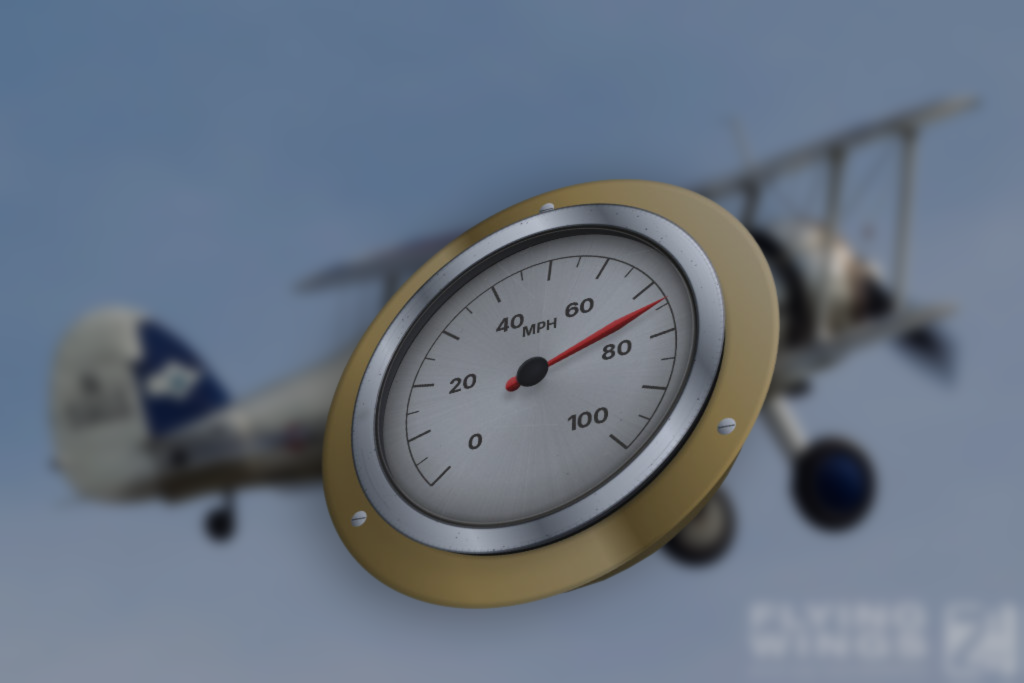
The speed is 75 mph
